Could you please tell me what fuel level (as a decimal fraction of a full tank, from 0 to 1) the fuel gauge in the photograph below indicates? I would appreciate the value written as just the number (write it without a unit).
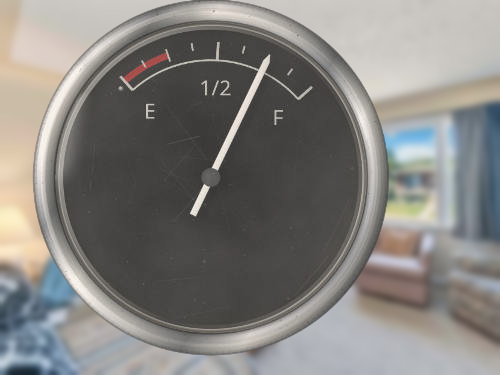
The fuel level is 0.75
